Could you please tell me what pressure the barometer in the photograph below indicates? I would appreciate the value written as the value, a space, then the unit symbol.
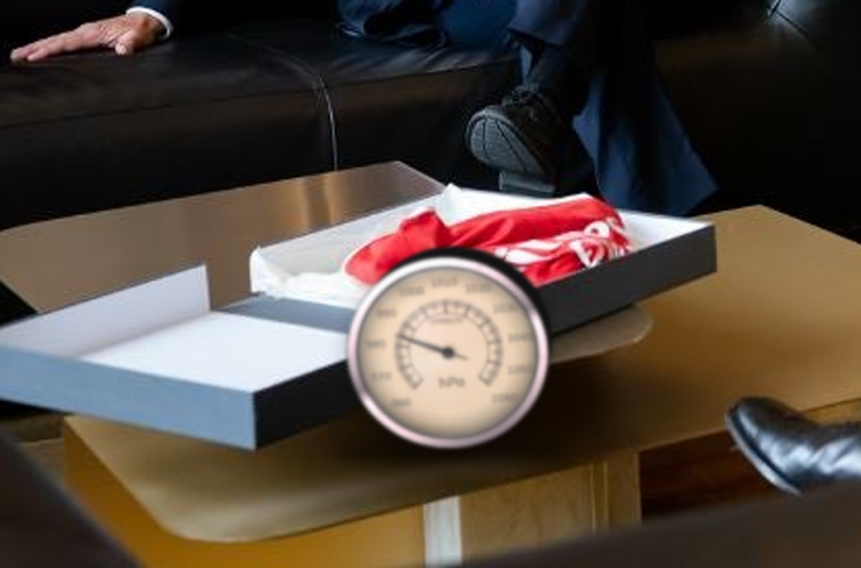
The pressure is 985 hPa
